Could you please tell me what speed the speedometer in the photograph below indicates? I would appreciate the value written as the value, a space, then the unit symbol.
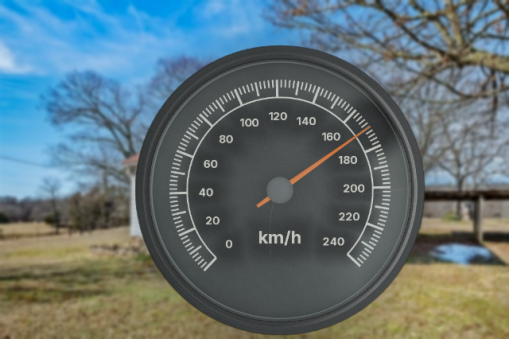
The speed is 170 km/h
